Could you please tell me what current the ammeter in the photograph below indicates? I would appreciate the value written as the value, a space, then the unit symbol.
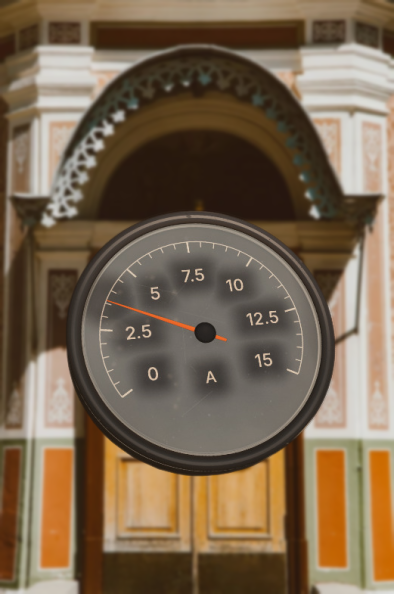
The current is 3.5 A
